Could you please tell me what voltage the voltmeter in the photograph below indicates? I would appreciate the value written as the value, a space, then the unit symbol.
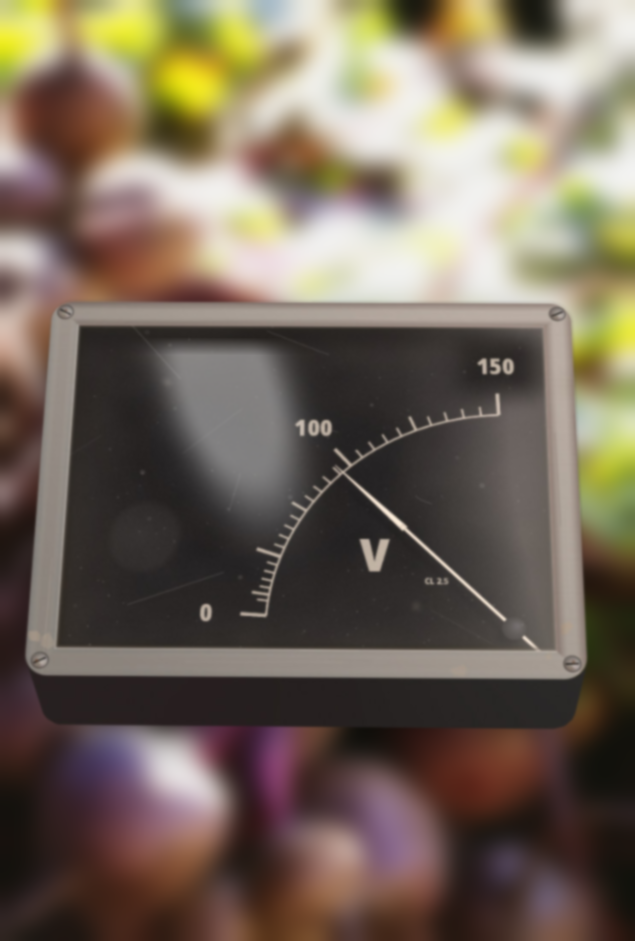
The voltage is 95 V
